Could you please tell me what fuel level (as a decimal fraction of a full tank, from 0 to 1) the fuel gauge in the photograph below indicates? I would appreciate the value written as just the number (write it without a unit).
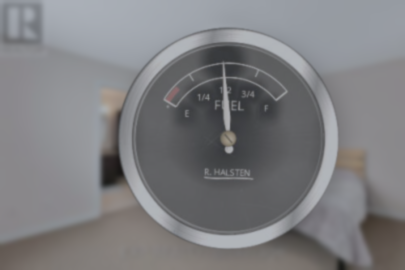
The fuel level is 0.5
